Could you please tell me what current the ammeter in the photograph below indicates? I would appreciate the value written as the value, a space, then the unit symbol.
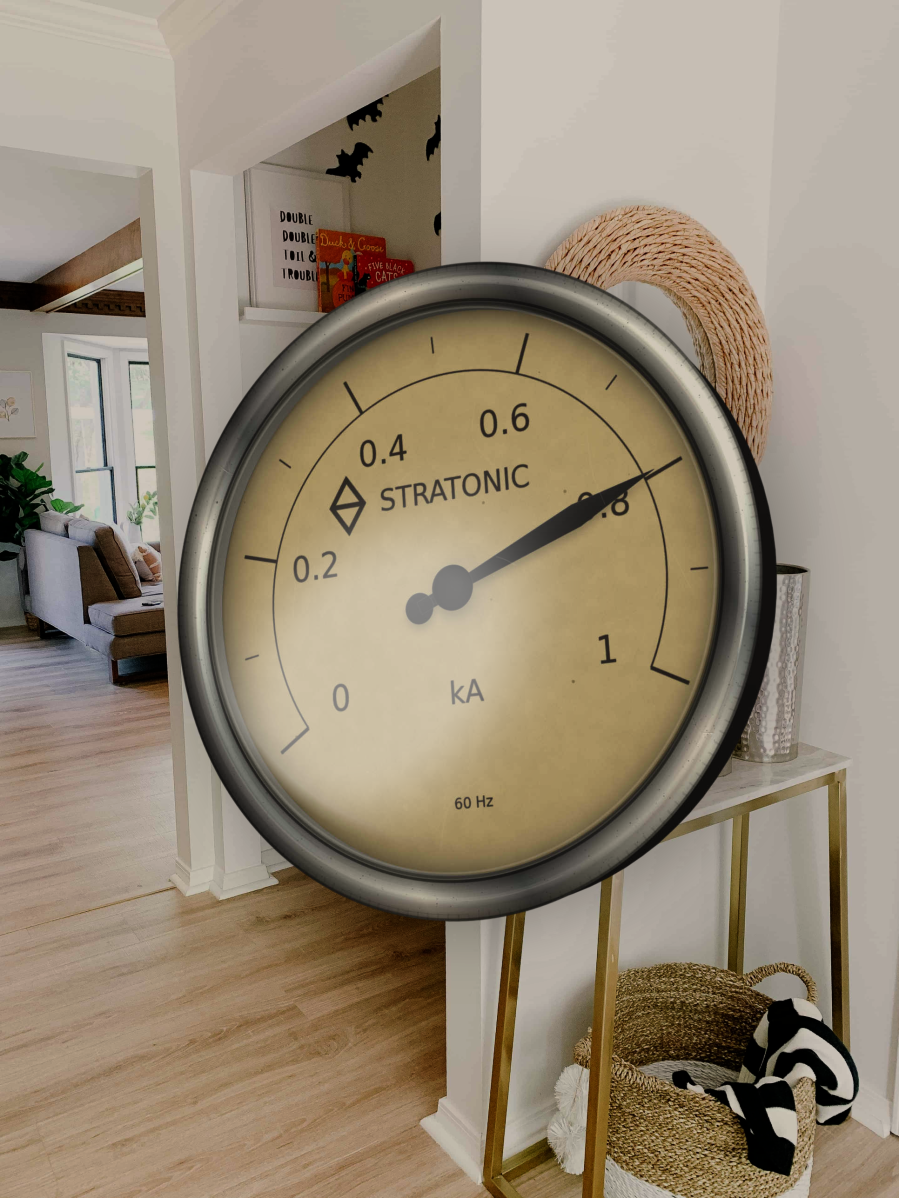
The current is 0.8 kA
